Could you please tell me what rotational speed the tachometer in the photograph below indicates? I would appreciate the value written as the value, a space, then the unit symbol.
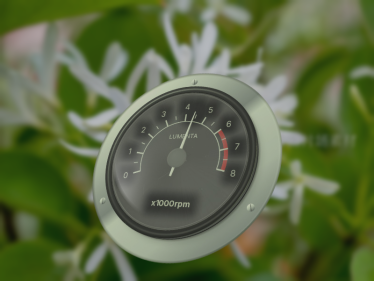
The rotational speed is 4500 rpm
